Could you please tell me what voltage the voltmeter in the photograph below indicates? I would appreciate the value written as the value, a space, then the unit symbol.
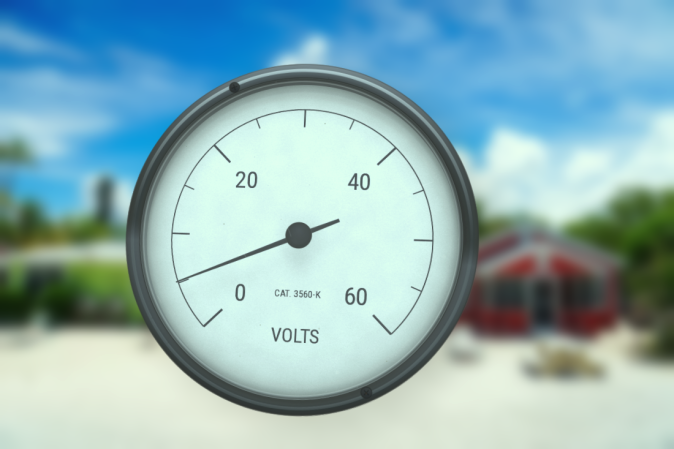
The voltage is 5 V
